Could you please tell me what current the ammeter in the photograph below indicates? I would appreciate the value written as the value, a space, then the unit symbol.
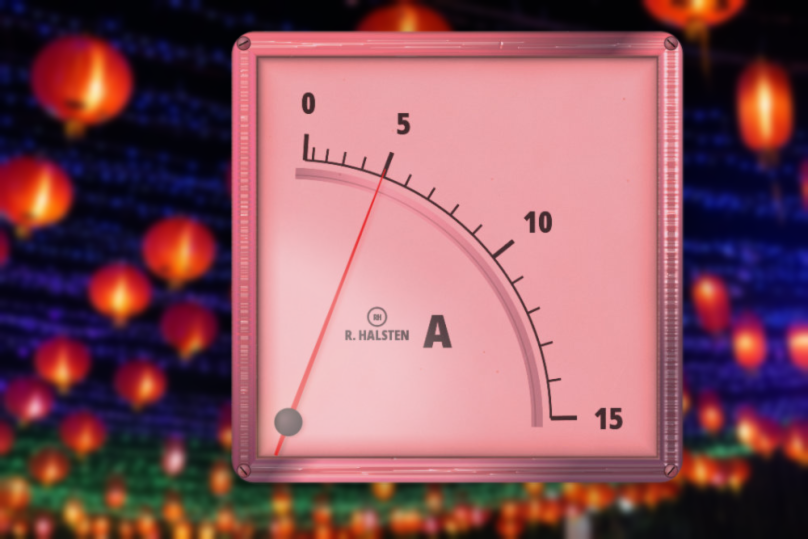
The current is 5 A
